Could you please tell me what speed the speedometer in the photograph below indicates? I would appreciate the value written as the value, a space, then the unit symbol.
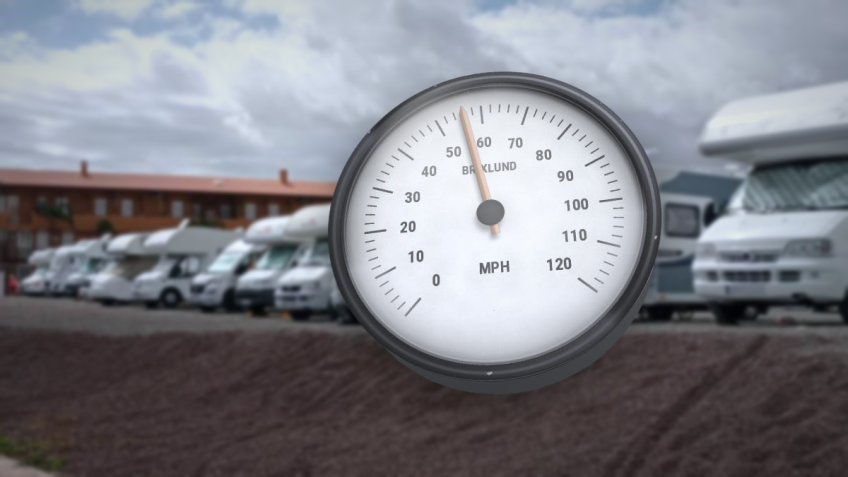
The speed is 56 mph
